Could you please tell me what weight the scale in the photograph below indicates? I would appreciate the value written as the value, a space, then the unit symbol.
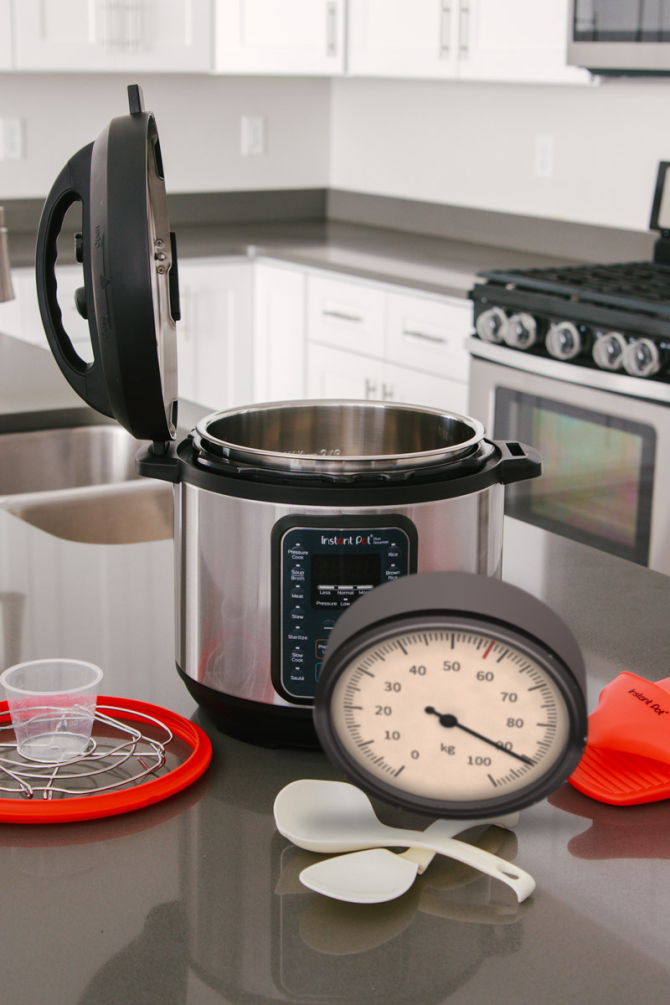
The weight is 90 kg
